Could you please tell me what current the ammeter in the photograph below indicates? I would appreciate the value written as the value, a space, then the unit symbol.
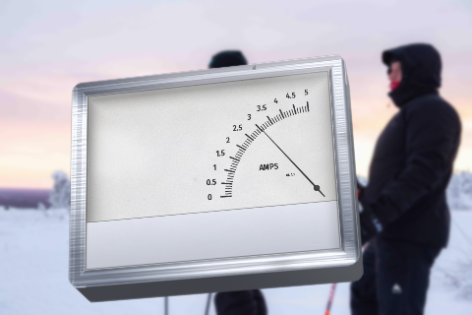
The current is 3 A
